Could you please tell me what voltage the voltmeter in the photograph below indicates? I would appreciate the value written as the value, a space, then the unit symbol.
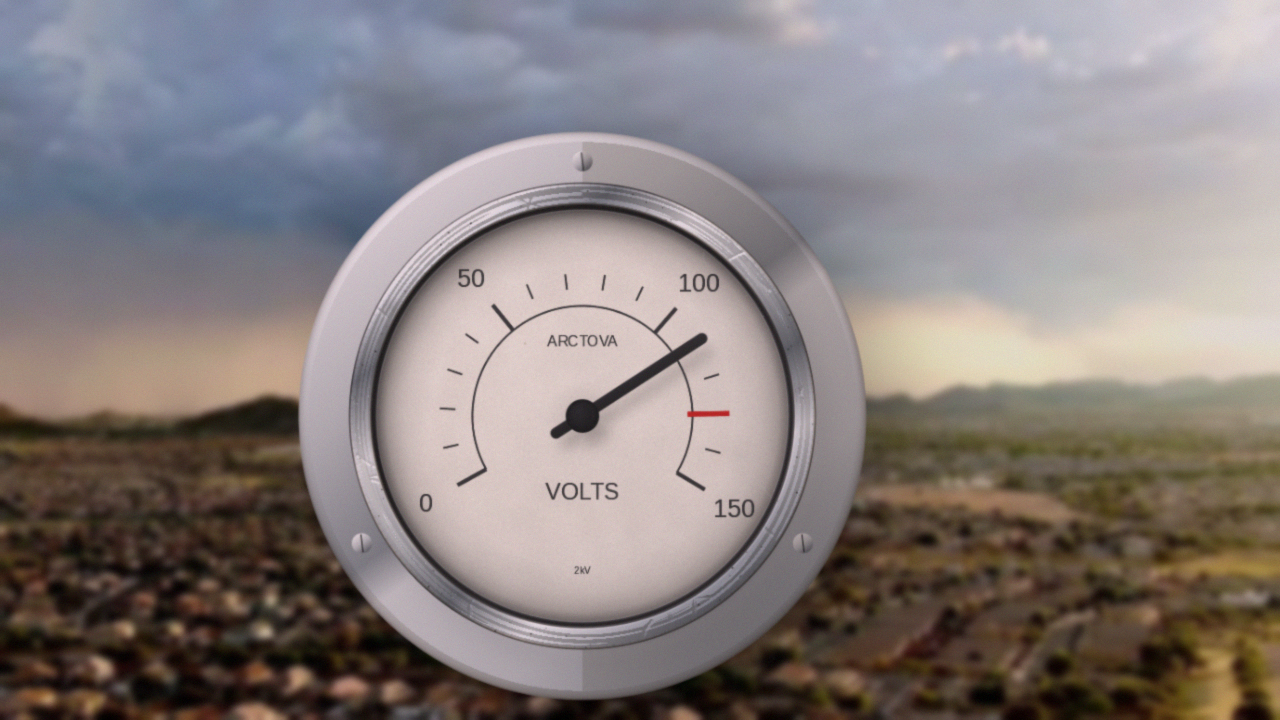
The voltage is 110 V
